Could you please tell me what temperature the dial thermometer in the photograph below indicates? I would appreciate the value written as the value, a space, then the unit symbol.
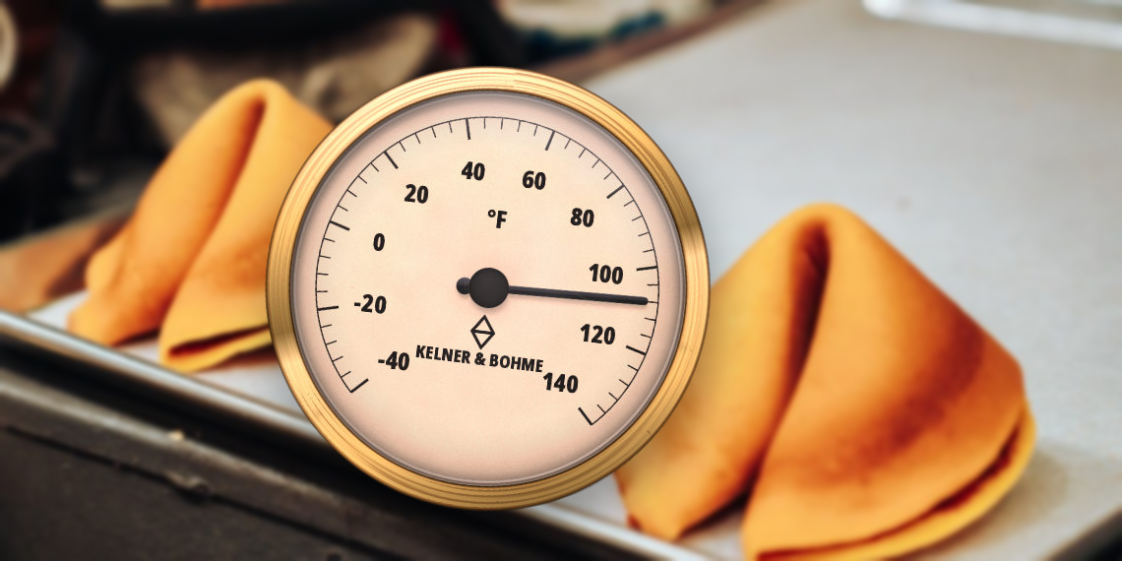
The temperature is 108 °F
